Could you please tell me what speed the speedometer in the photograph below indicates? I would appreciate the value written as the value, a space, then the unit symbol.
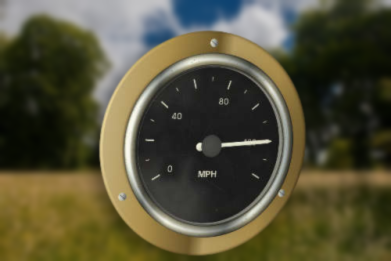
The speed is 120 mph
